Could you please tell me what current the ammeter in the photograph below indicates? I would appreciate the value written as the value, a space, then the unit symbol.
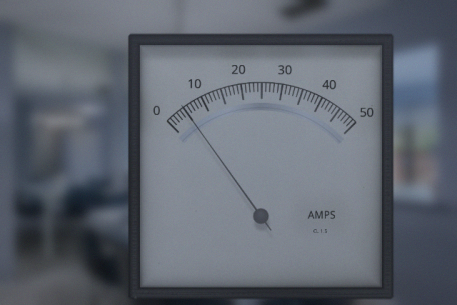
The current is 5 A
